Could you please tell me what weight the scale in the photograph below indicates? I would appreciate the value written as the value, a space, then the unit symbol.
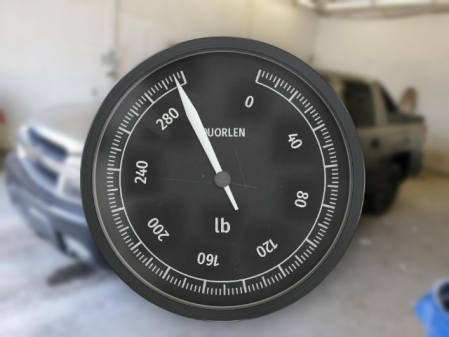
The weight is 296 lb
